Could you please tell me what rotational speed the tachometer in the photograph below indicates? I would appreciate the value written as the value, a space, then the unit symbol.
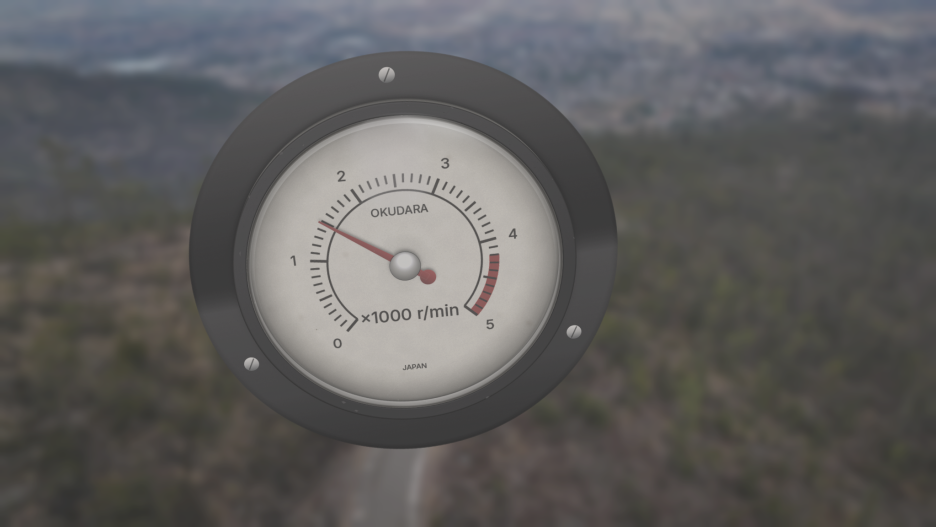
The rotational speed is 1500 rpm
